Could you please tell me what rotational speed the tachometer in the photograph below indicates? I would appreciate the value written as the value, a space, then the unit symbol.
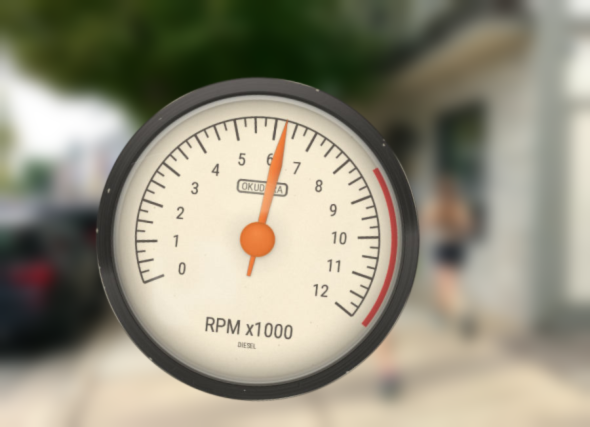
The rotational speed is 6250 rpm
